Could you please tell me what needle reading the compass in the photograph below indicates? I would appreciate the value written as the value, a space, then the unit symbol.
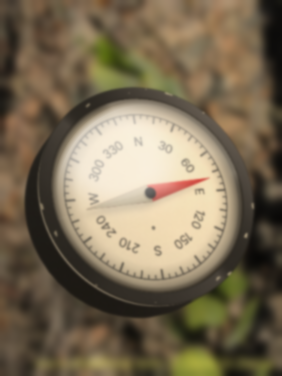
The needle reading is 80 °
